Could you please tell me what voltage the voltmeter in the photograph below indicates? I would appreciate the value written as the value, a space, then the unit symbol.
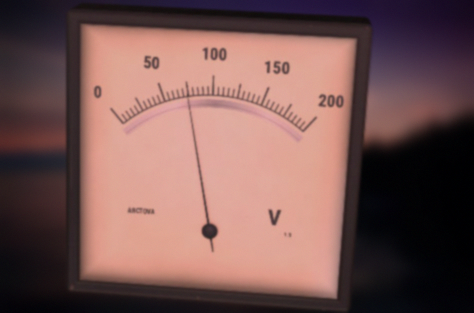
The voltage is 75 V
